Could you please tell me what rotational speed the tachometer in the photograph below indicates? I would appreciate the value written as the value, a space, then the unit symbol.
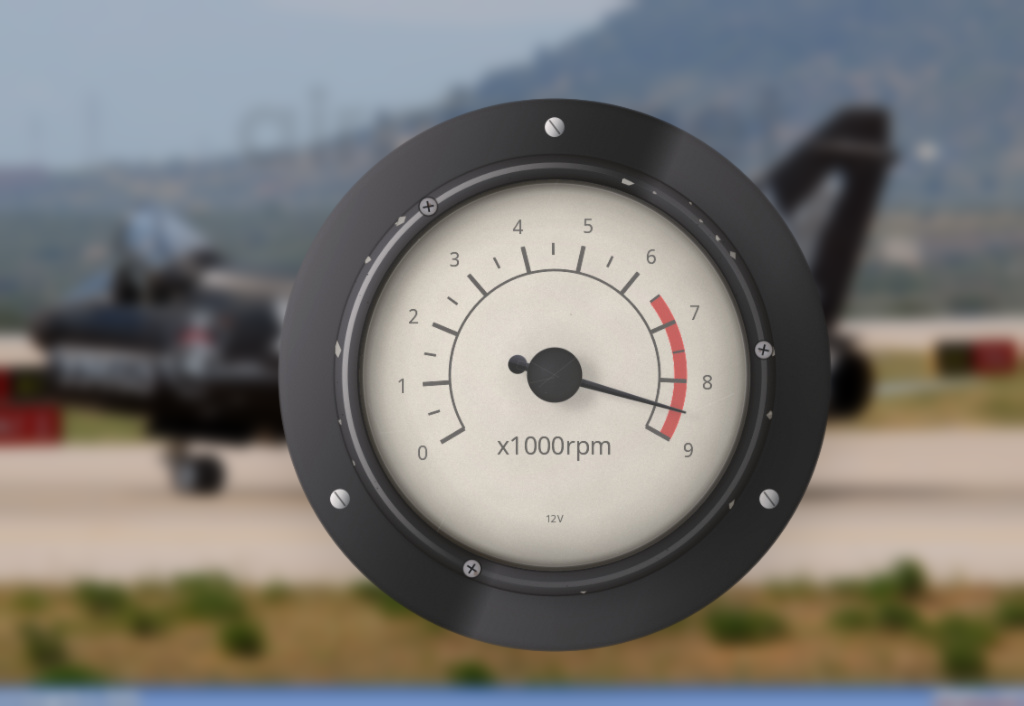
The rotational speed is 8500 rpm
